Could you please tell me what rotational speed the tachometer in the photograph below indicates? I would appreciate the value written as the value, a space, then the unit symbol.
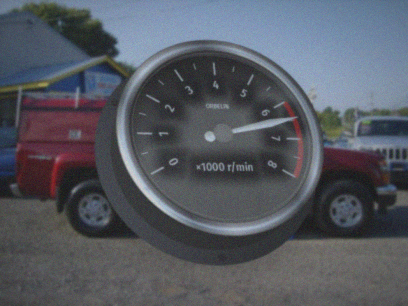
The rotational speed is 6500 rpm
